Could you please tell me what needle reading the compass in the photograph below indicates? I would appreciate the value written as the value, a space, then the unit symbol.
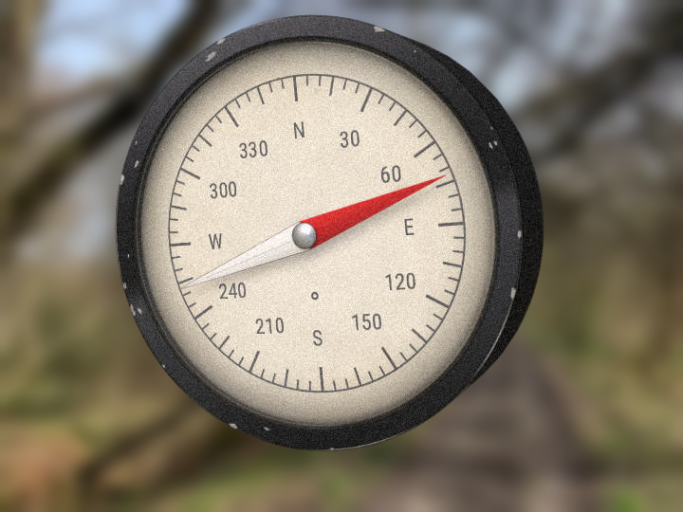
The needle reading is 72.5 °
